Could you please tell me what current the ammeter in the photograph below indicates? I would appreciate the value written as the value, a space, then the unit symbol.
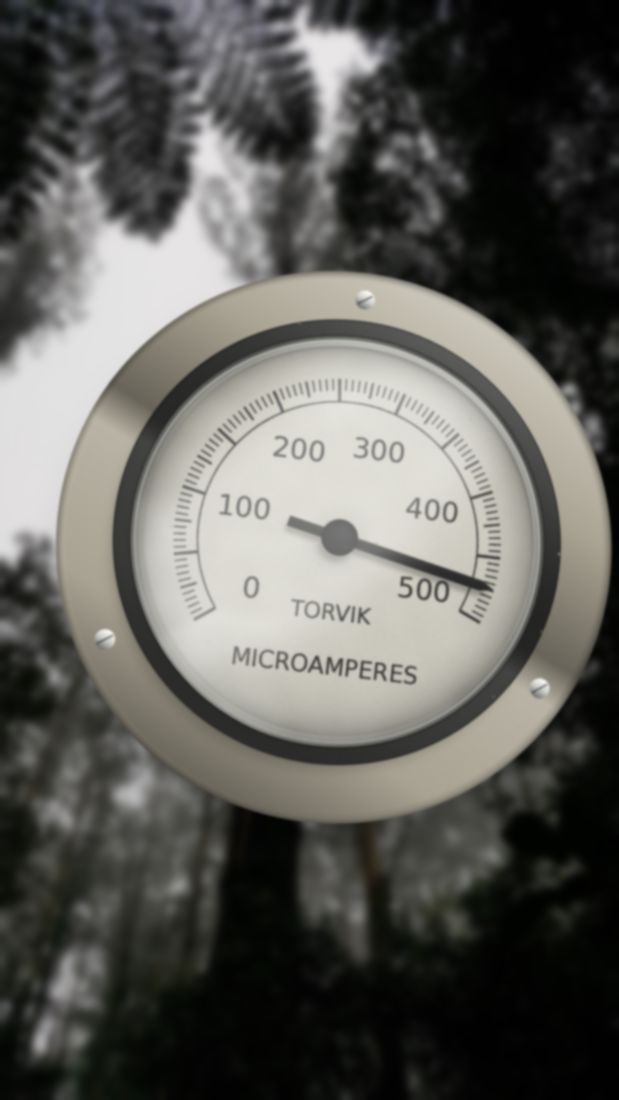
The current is 475 µA
